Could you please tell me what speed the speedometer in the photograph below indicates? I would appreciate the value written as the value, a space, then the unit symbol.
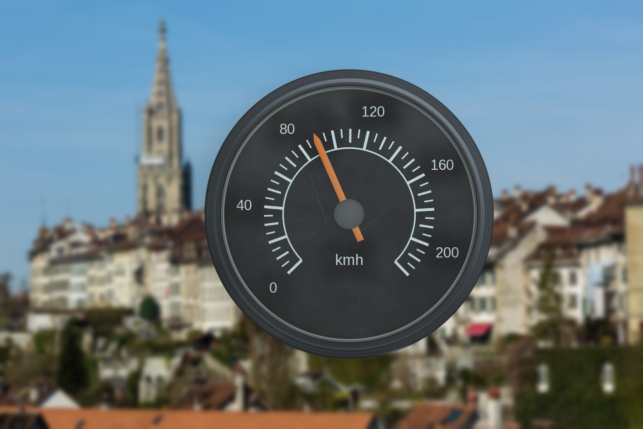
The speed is 90 km/h
